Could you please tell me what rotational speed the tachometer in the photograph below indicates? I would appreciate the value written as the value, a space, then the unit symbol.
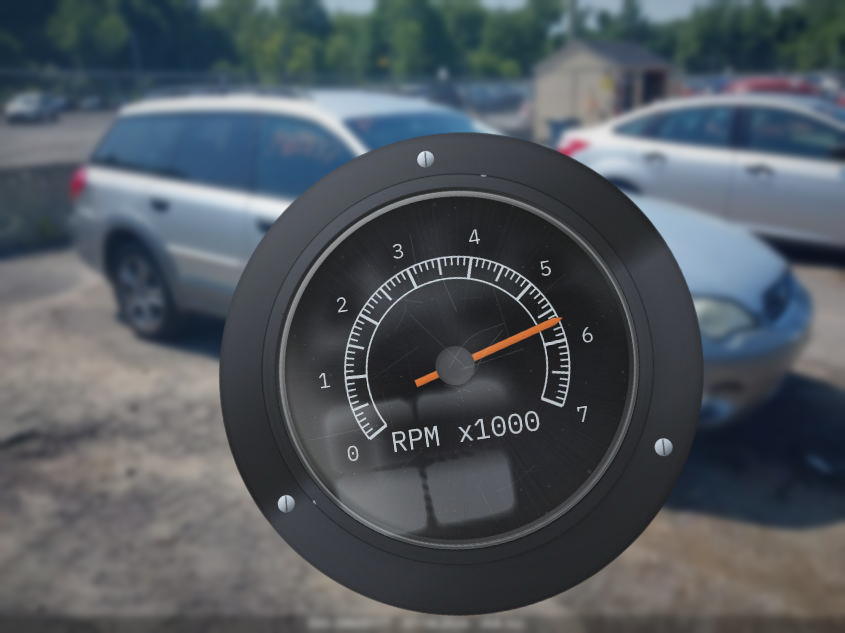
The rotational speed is 5700 rpm
